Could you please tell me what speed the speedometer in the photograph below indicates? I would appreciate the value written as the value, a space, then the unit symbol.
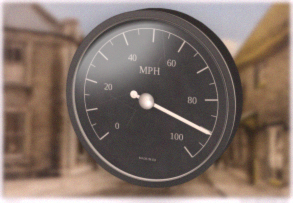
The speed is 90 mph
